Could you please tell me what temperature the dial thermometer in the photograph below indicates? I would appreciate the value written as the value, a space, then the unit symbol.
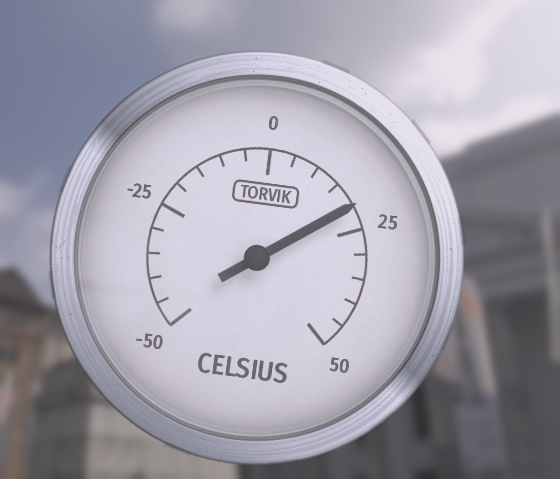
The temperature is 20 °C
